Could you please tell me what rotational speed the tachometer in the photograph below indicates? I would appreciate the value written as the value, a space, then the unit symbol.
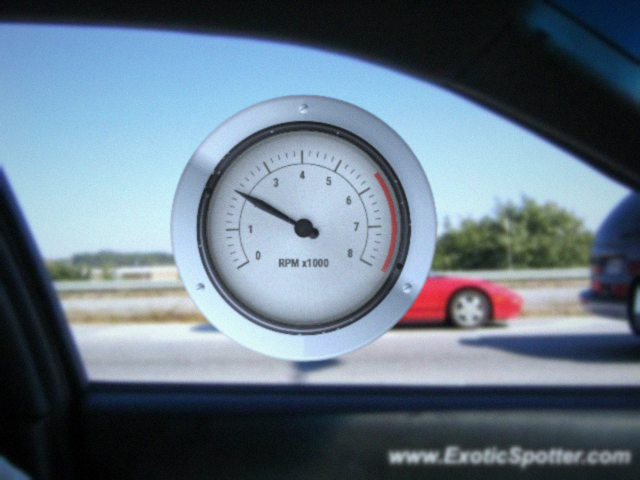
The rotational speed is 2000 rpm
